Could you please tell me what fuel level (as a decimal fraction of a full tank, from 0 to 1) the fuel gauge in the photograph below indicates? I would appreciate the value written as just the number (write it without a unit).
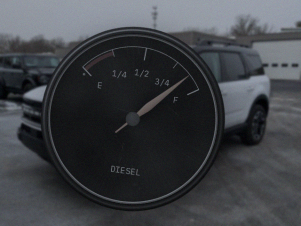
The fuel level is 0.875
